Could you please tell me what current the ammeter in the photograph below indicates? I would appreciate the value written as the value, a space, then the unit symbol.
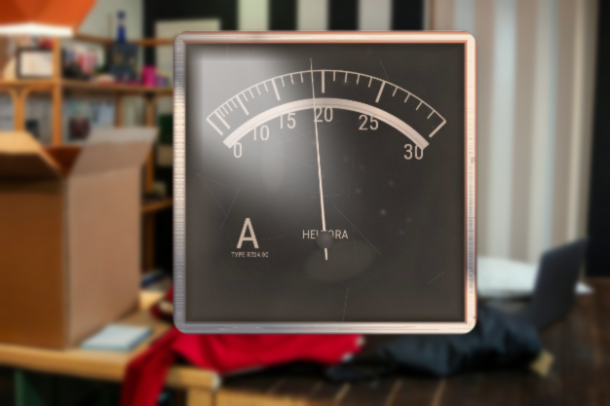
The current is 19 A
